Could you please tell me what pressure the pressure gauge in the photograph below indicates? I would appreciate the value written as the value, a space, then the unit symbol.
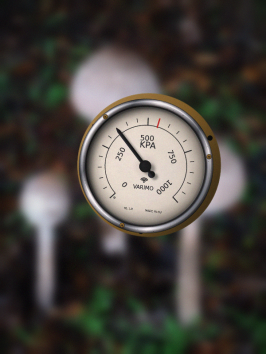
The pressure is 350 kPa
